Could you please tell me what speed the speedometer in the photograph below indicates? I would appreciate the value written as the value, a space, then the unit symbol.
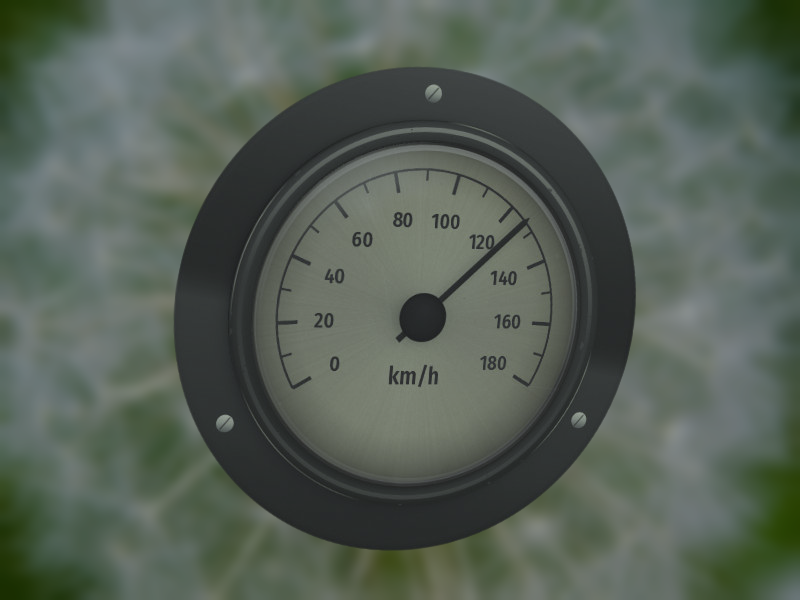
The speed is 125 km/h
